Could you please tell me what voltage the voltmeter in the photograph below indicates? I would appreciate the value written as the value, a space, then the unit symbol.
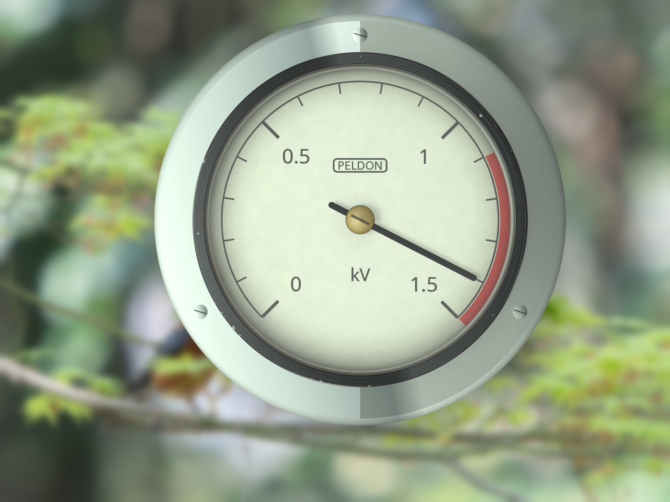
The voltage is 1.4 kV
